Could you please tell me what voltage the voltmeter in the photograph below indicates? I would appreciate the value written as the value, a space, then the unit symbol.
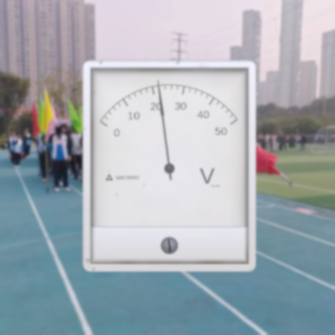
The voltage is 22 V
